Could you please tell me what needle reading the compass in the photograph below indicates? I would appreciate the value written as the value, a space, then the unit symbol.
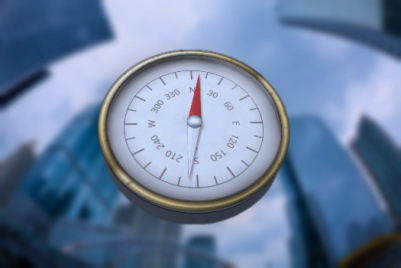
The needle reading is 7.5 °
